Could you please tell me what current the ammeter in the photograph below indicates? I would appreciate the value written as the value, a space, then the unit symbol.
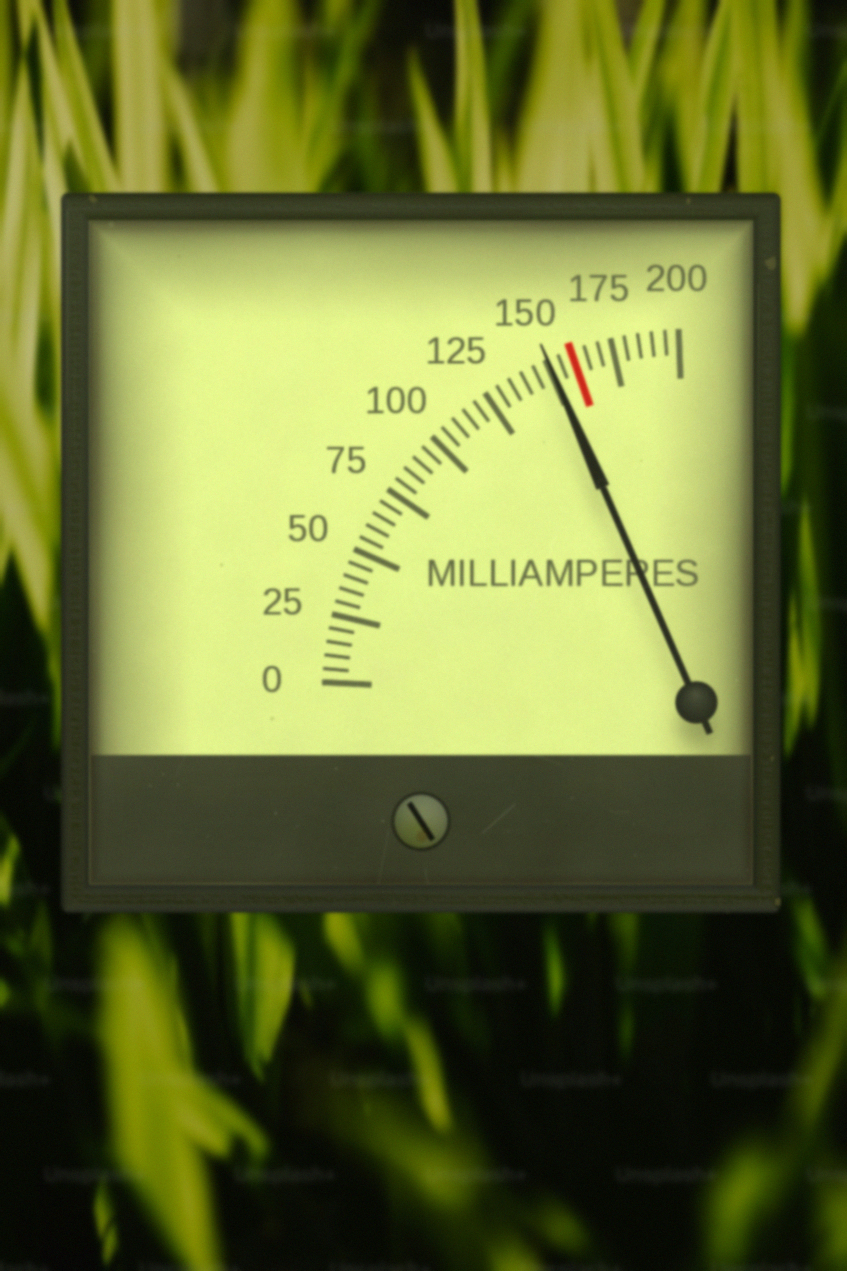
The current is 150 mA
